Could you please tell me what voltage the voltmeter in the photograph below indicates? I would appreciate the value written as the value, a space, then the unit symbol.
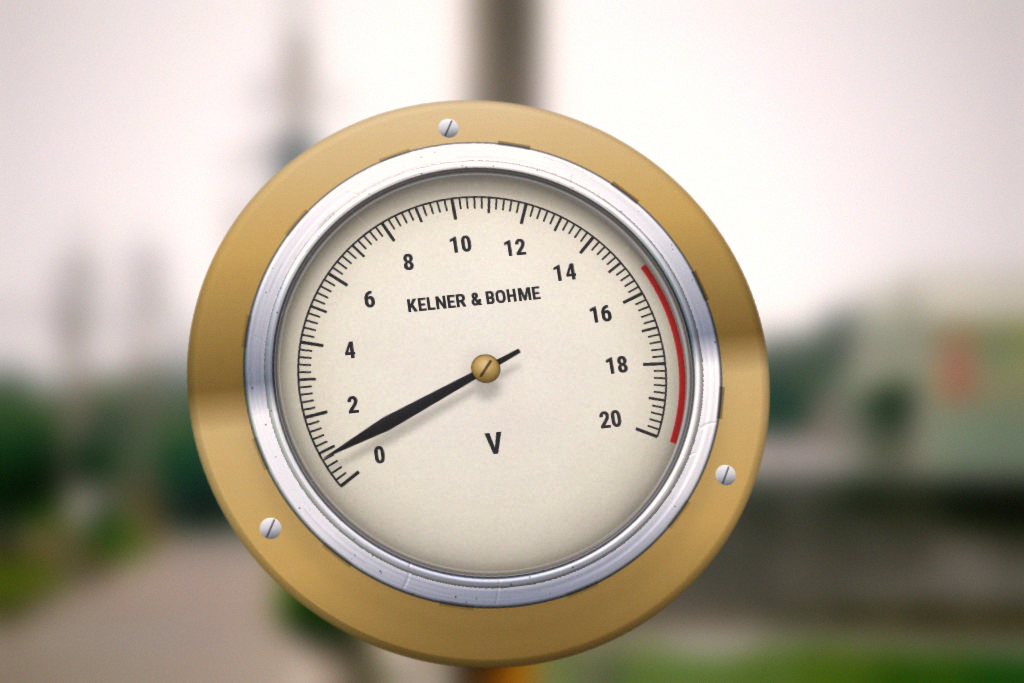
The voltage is 0.8 V
